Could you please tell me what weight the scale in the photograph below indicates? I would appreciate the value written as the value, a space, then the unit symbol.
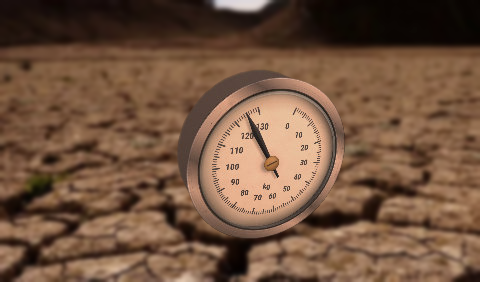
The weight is 125 kg
